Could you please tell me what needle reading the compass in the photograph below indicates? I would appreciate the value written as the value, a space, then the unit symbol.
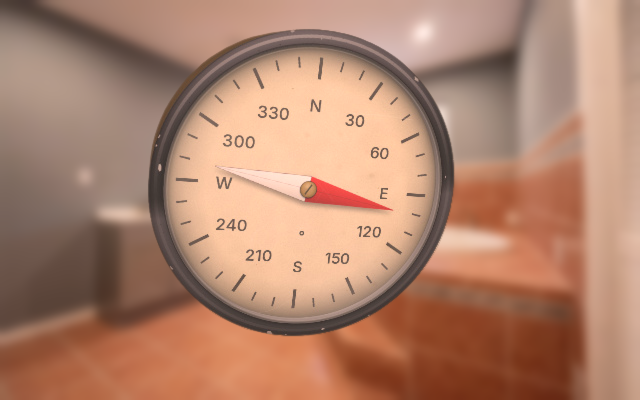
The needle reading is 100 °
